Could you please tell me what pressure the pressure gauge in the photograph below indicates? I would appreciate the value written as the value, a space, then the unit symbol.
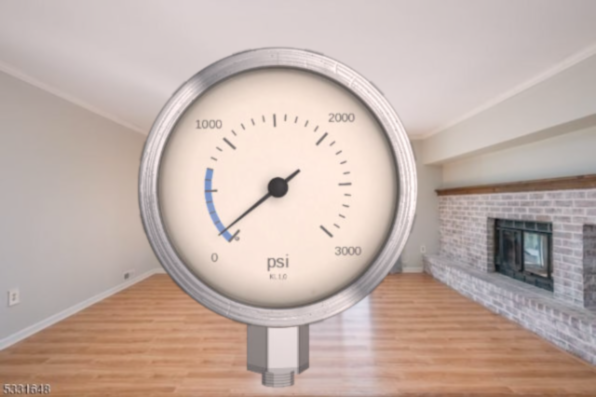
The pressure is 100 psi
